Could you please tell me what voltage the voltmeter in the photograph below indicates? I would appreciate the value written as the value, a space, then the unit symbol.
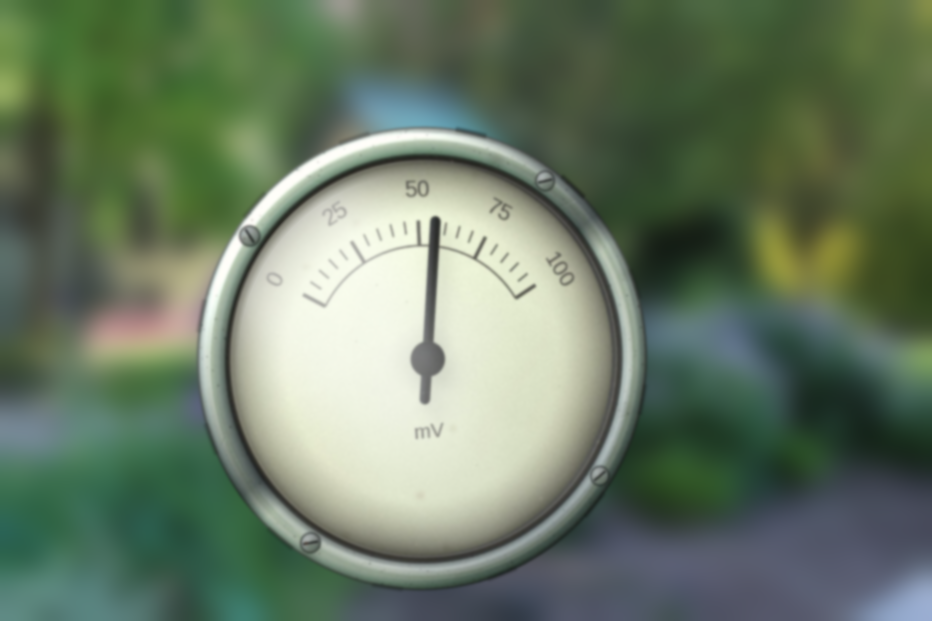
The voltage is 55 mV
